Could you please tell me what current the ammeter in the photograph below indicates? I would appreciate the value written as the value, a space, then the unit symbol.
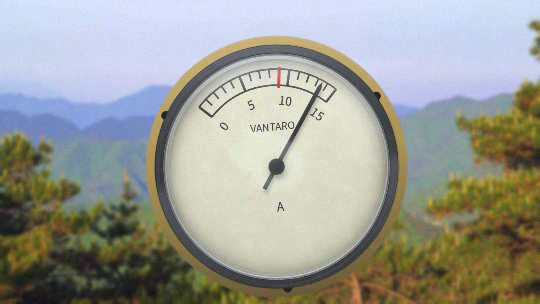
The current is 13.5 A
